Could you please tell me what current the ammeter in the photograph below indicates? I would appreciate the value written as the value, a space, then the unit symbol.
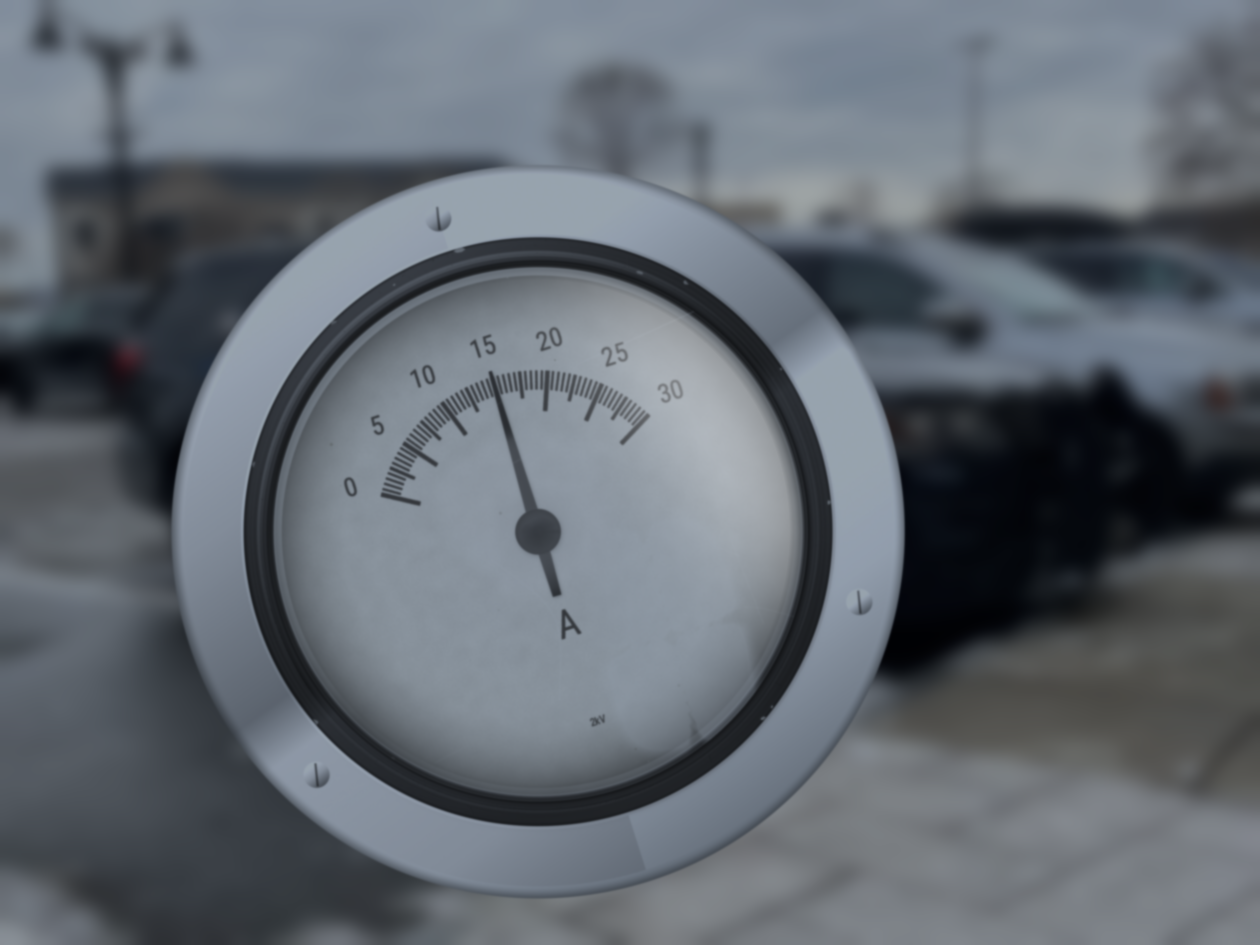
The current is 15 A
